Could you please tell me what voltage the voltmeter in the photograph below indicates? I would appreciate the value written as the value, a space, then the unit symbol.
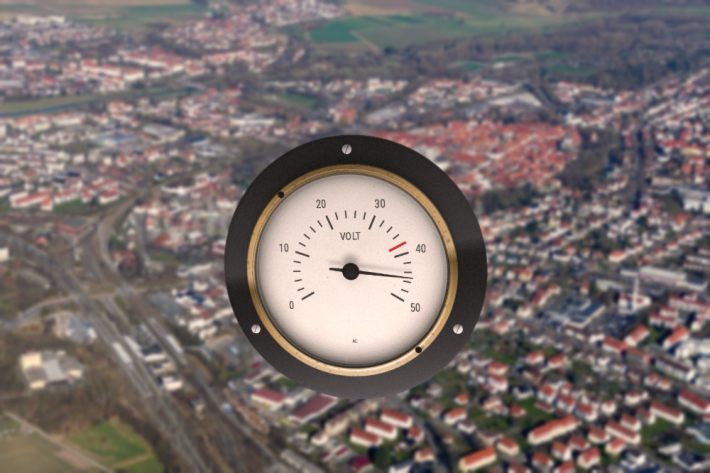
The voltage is 45 V
